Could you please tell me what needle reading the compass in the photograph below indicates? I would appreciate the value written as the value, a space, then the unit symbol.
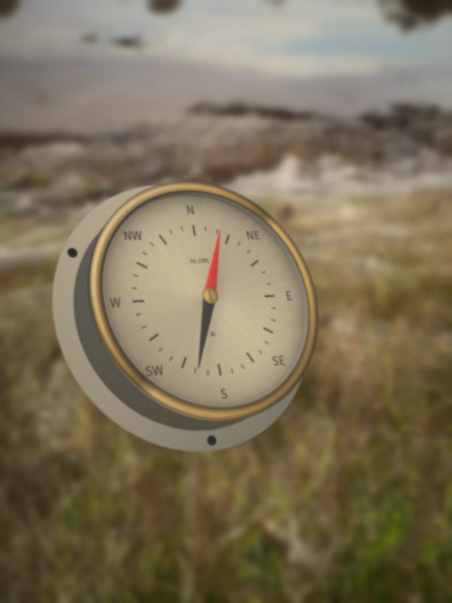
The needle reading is 20 °
